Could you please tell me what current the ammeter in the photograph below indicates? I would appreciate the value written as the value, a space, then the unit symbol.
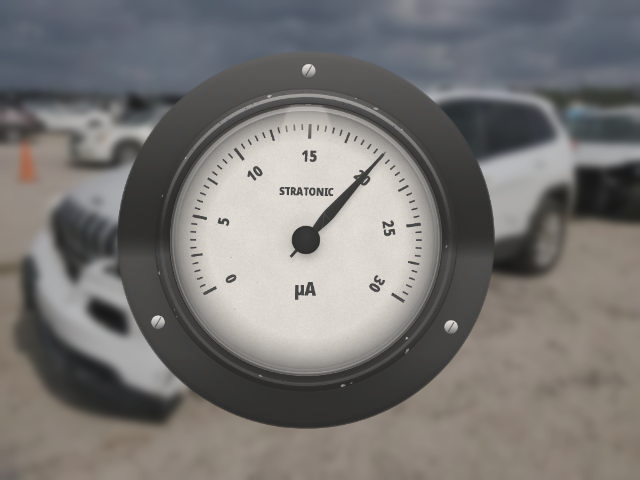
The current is 20 µA
